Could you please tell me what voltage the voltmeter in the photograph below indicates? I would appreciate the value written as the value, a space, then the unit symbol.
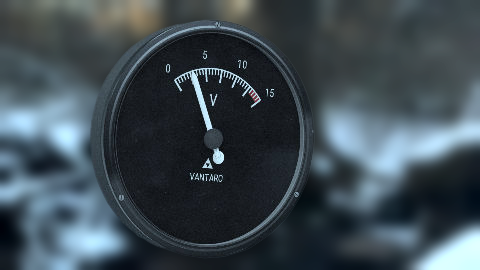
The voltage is 2.5 V
